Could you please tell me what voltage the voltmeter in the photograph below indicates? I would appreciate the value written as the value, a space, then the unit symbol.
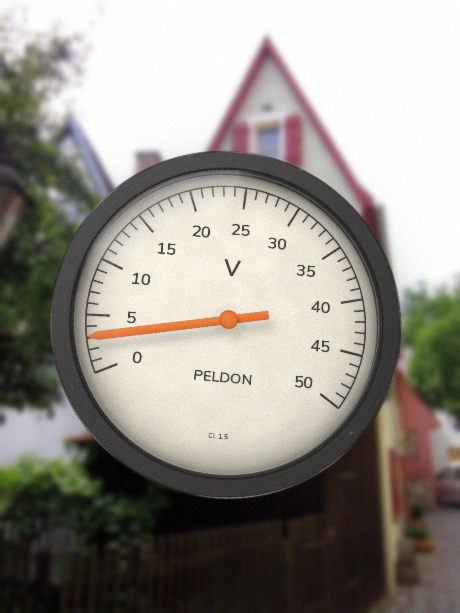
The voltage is 3 V
